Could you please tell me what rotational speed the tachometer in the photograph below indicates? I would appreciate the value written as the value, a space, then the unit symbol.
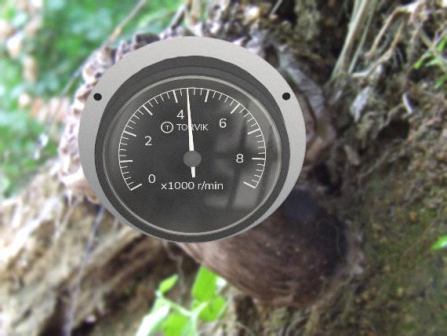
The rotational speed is 4400 rpm
